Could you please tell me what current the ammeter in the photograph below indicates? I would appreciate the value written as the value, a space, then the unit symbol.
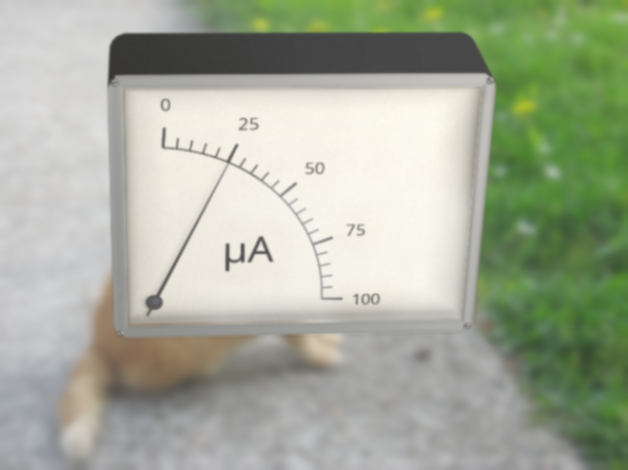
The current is 25 µA
